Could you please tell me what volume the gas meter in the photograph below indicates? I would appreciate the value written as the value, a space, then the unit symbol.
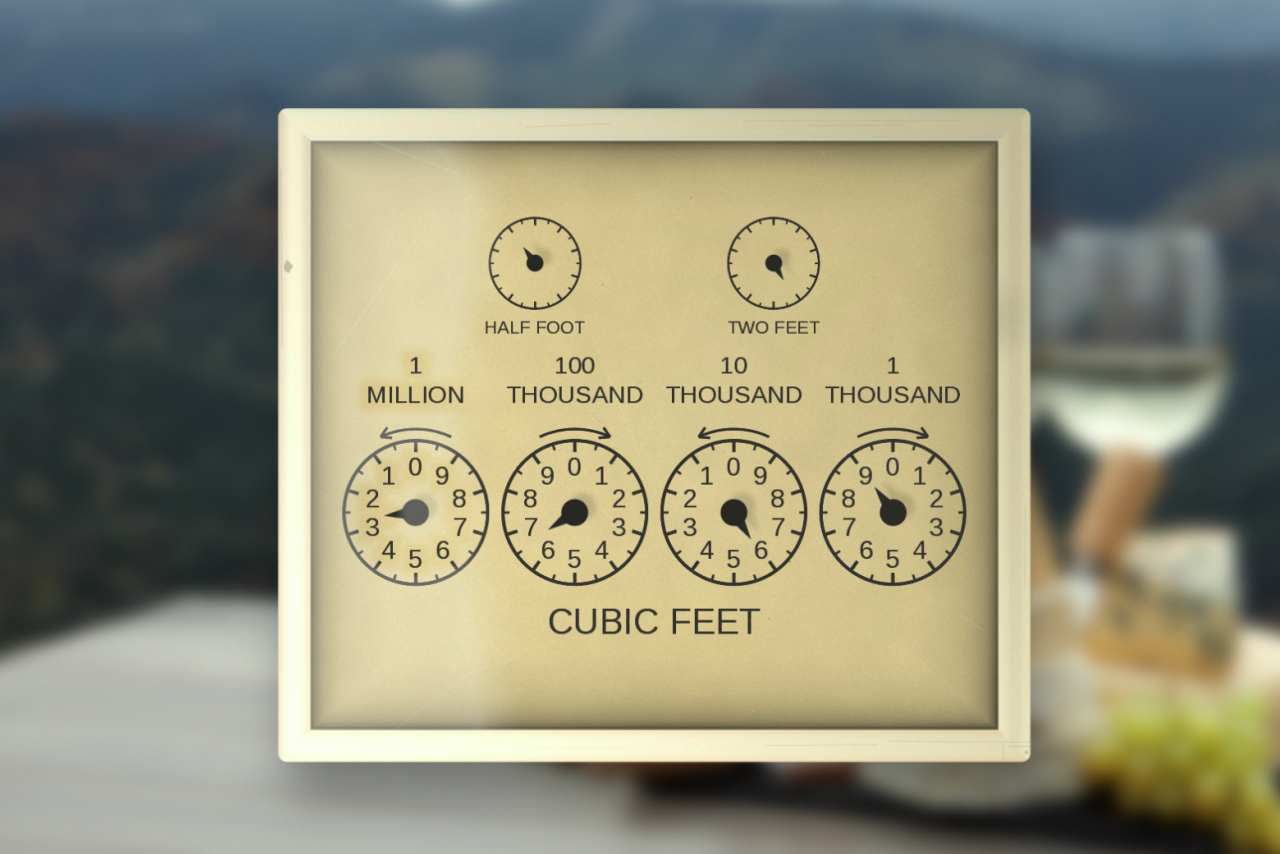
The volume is 265900 ft³
